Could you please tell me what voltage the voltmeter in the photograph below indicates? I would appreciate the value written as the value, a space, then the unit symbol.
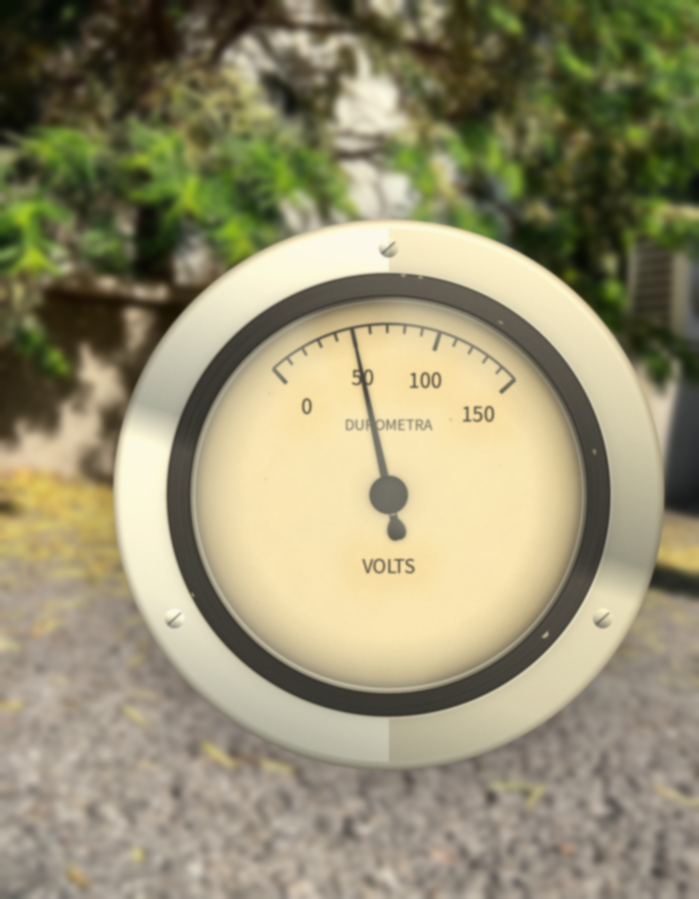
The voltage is 50 V
